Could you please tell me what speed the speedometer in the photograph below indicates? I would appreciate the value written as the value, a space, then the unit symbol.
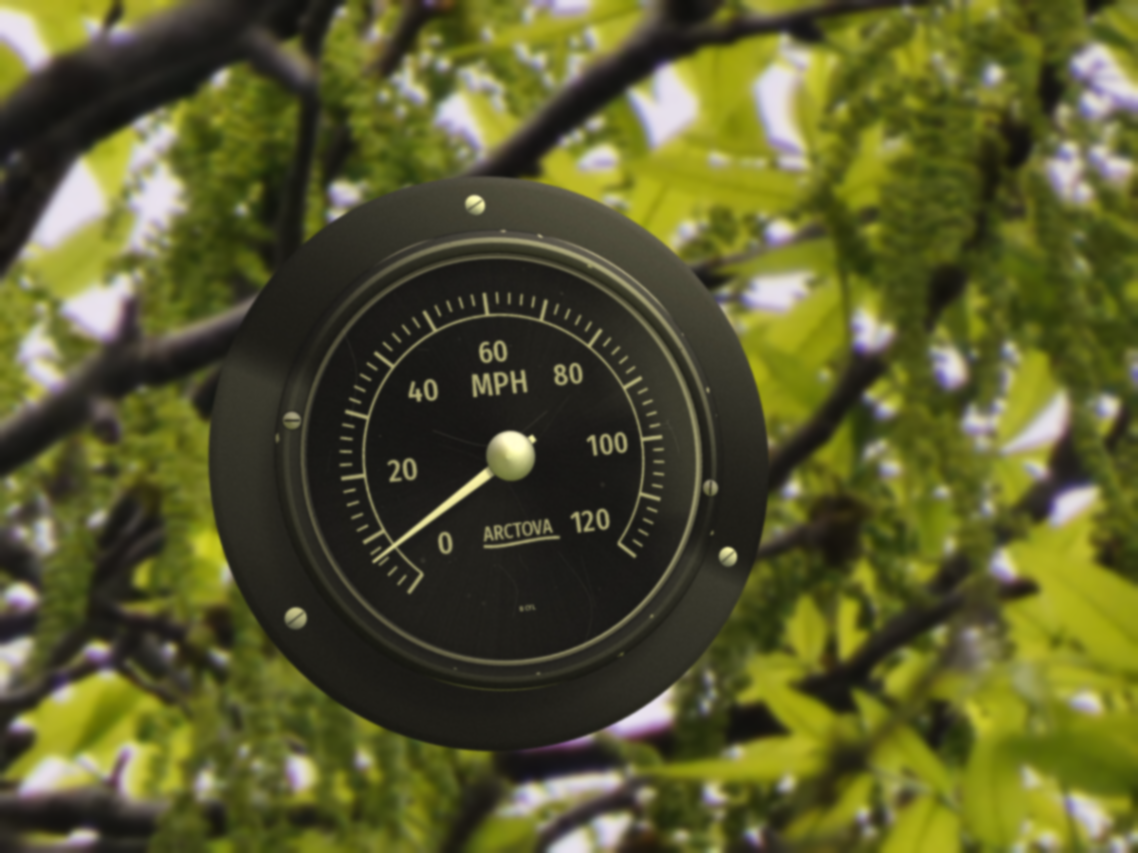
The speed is 7 mph
